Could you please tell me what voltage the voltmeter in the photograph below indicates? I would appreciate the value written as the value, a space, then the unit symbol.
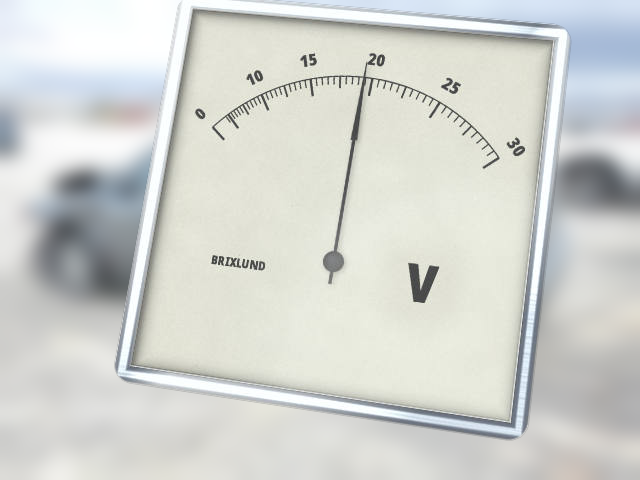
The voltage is 19.5 V
